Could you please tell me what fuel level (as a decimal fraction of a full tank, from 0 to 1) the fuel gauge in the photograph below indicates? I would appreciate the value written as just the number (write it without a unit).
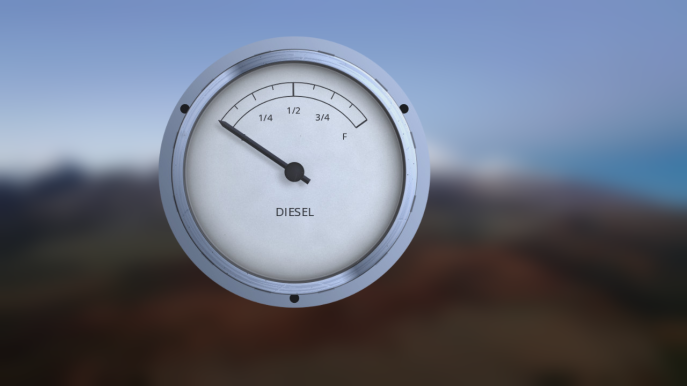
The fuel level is 0
